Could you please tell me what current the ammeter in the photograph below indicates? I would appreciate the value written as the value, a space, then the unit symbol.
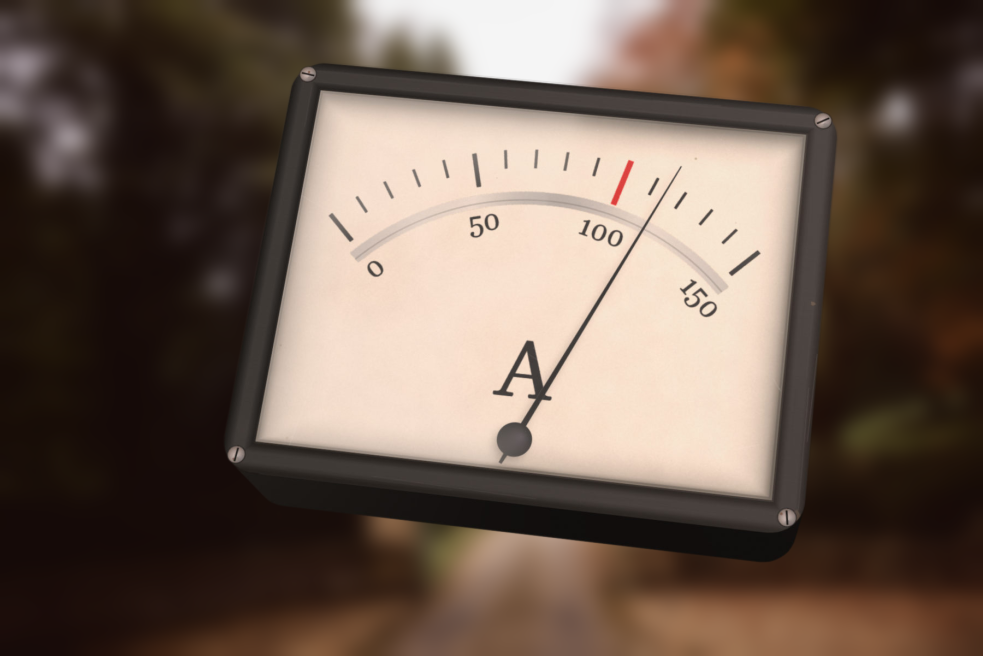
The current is 115 A
